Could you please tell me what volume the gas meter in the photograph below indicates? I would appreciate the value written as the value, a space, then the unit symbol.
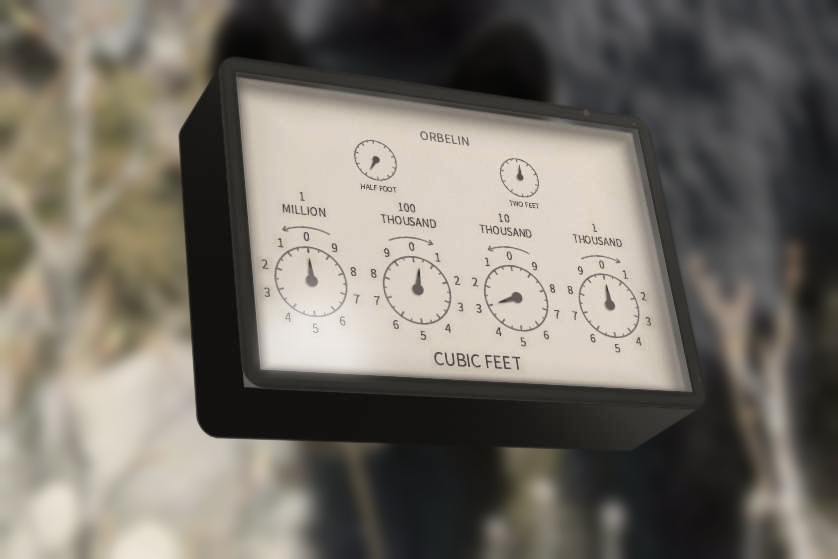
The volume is 3000 ft³
